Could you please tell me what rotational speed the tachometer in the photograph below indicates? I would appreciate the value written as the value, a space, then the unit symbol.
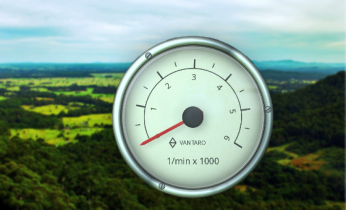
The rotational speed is 0 rpm
